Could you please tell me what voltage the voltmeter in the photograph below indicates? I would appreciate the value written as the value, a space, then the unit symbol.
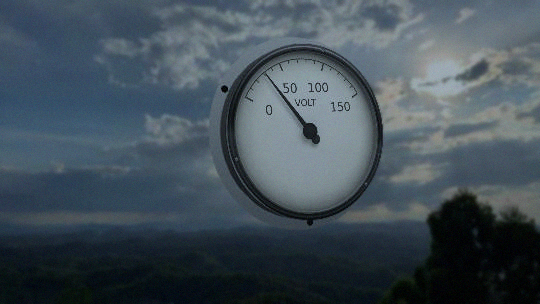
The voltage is 30 V
